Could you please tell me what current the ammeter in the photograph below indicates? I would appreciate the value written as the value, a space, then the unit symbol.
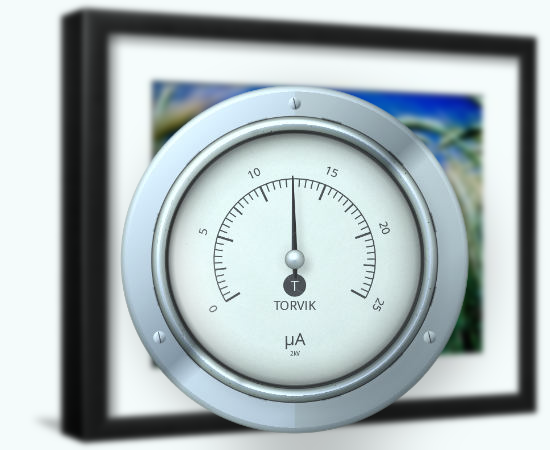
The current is 12.5 µA
